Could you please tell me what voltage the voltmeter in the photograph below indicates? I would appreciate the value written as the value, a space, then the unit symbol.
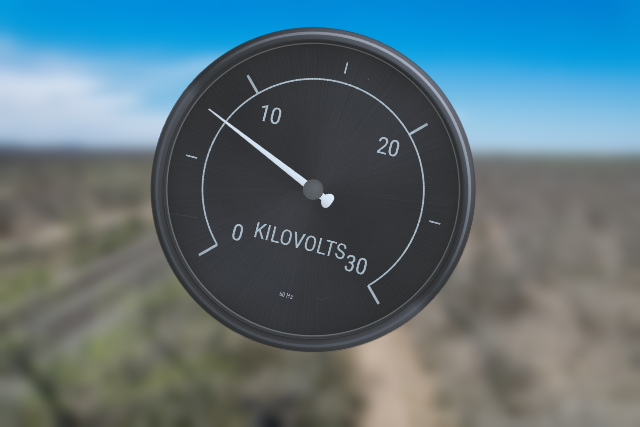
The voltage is 7.5 kV
